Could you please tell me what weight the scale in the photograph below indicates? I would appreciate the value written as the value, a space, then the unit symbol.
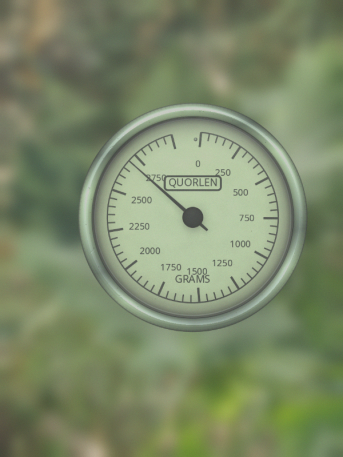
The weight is 2700 g
